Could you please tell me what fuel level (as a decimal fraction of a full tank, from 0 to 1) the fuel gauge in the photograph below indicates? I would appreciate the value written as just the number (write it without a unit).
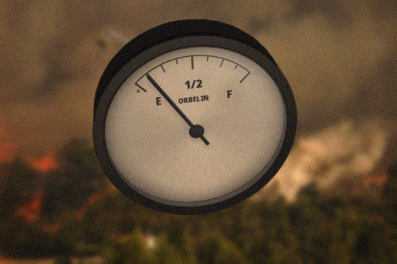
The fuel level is 0.125
